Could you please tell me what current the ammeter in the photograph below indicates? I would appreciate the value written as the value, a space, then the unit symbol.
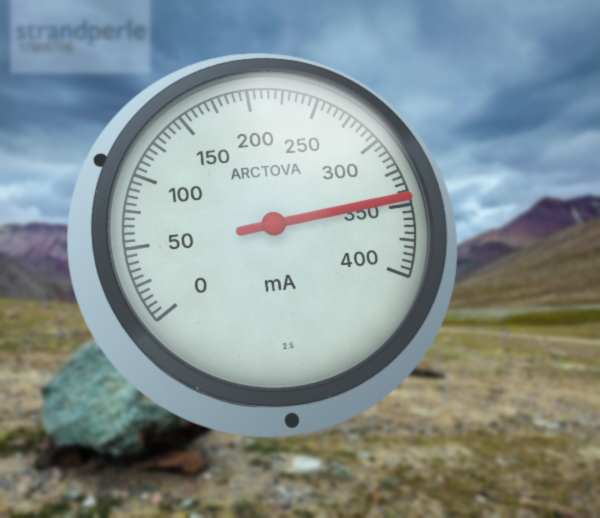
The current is 345 mA
